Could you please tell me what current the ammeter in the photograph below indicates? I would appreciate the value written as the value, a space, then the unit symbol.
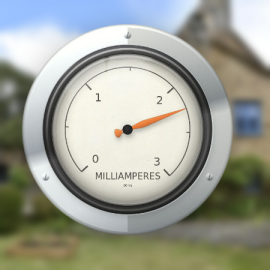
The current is 2.25 mA
